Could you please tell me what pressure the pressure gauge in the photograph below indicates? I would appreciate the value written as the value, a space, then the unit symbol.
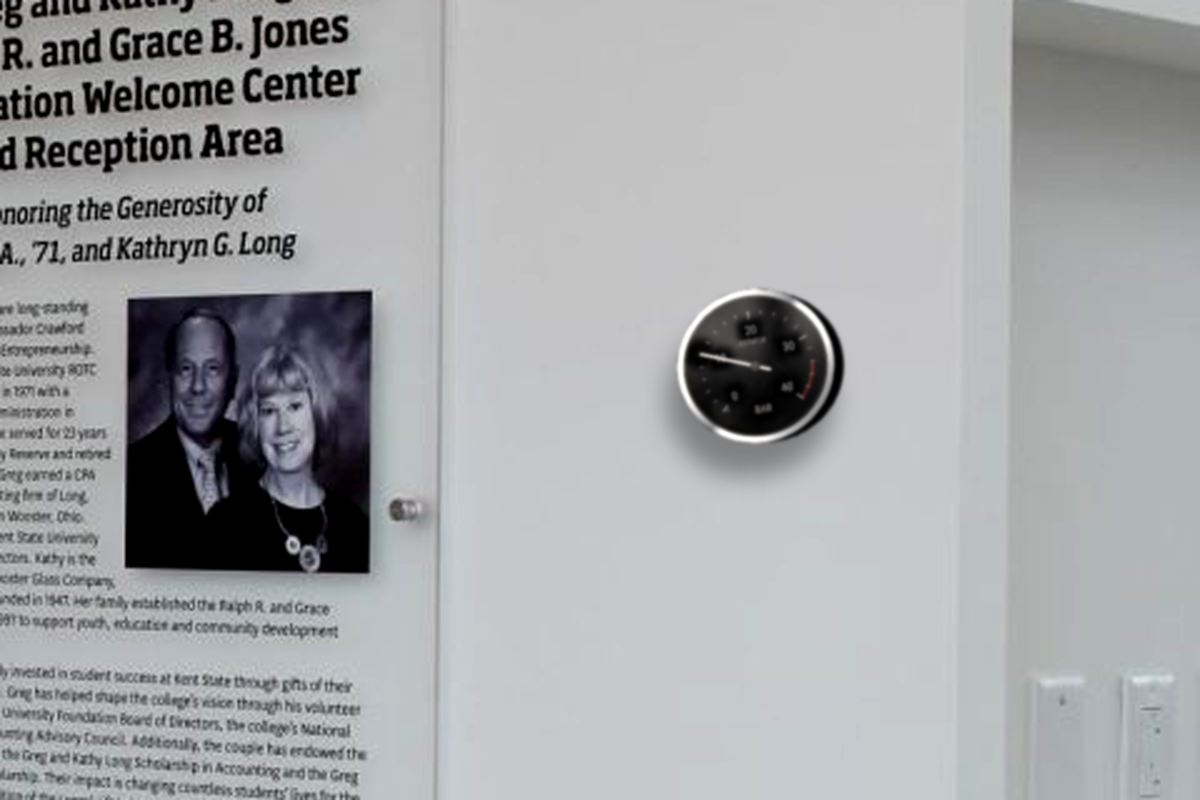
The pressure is 10 bar
